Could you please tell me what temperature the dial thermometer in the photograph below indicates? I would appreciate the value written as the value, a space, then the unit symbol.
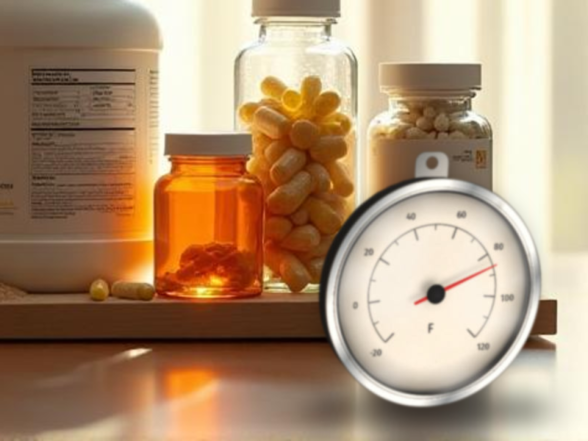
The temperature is 85 °F
